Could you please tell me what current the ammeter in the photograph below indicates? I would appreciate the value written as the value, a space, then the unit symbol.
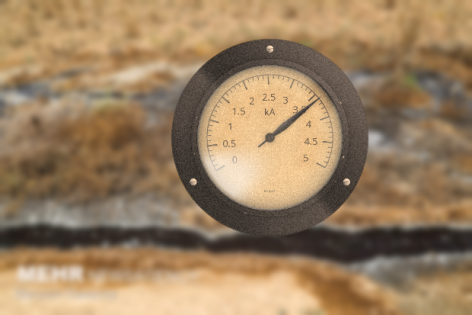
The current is 3.6 kA
